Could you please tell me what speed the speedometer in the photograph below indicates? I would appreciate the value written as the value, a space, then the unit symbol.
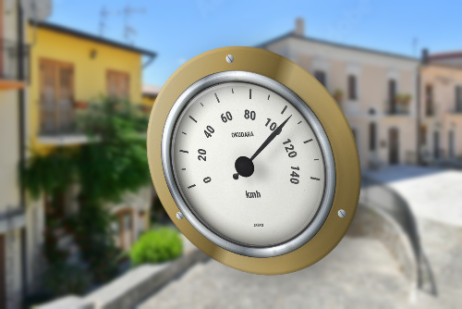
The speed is 105 km/h
